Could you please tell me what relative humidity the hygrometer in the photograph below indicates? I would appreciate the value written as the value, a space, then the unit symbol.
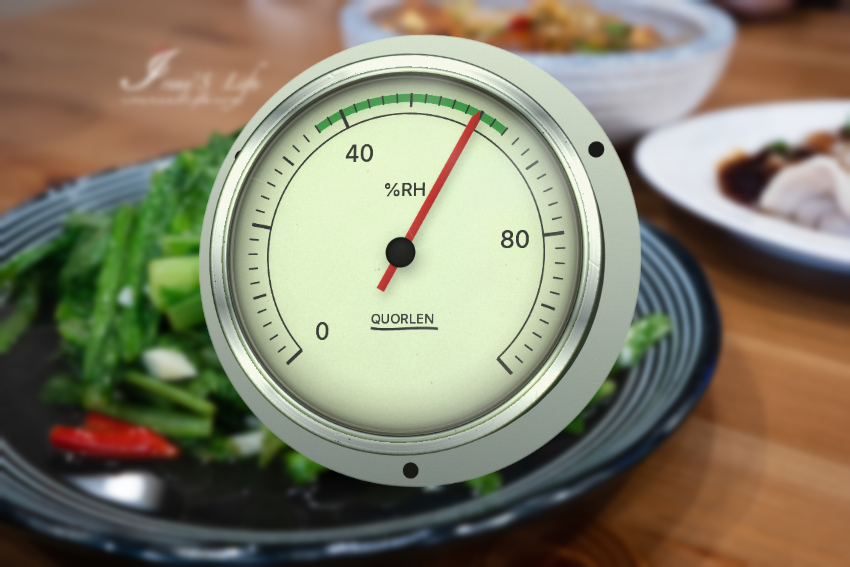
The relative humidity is 60 %
